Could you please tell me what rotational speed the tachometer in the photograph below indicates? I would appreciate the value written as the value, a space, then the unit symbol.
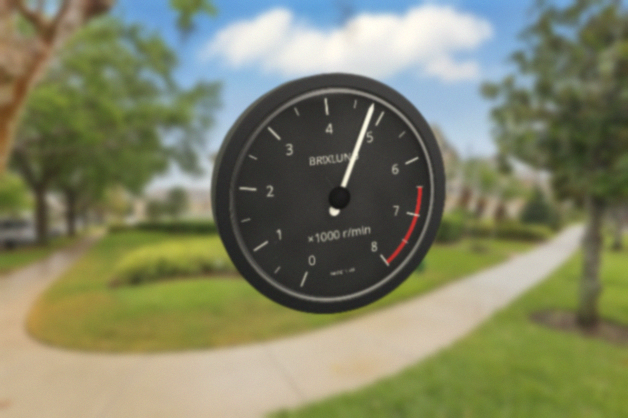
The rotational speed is 4750 rpm
